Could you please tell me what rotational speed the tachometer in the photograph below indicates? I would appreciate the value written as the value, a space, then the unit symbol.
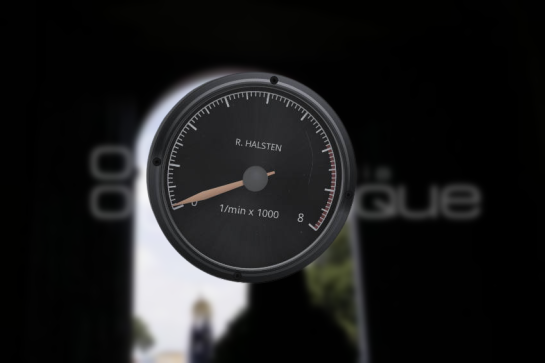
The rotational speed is 100 rpm
